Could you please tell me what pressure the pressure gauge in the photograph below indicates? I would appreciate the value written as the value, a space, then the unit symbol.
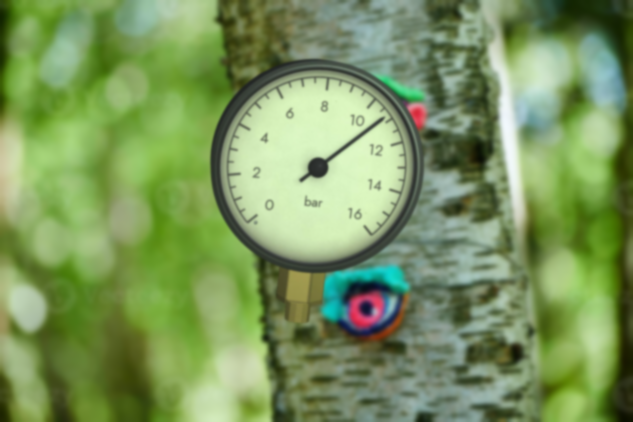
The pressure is 10.75 bar
